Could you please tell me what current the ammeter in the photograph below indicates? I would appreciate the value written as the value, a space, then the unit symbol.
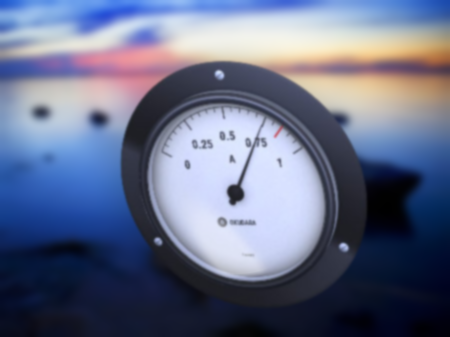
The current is 0.75 A
